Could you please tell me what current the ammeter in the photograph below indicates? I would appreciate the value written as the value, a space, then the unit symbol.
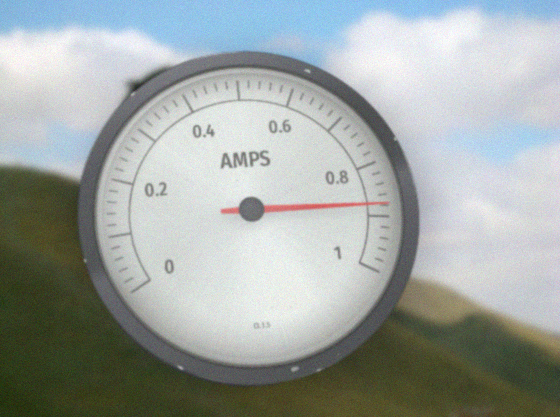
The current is 0.88 A
